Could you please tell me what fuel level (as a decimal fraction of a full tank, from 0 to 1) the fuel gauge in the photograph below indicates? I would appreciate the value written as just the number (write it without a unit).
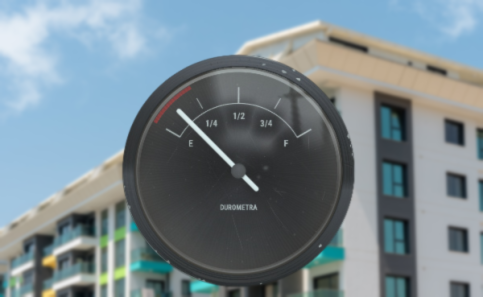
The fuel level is 0.125
